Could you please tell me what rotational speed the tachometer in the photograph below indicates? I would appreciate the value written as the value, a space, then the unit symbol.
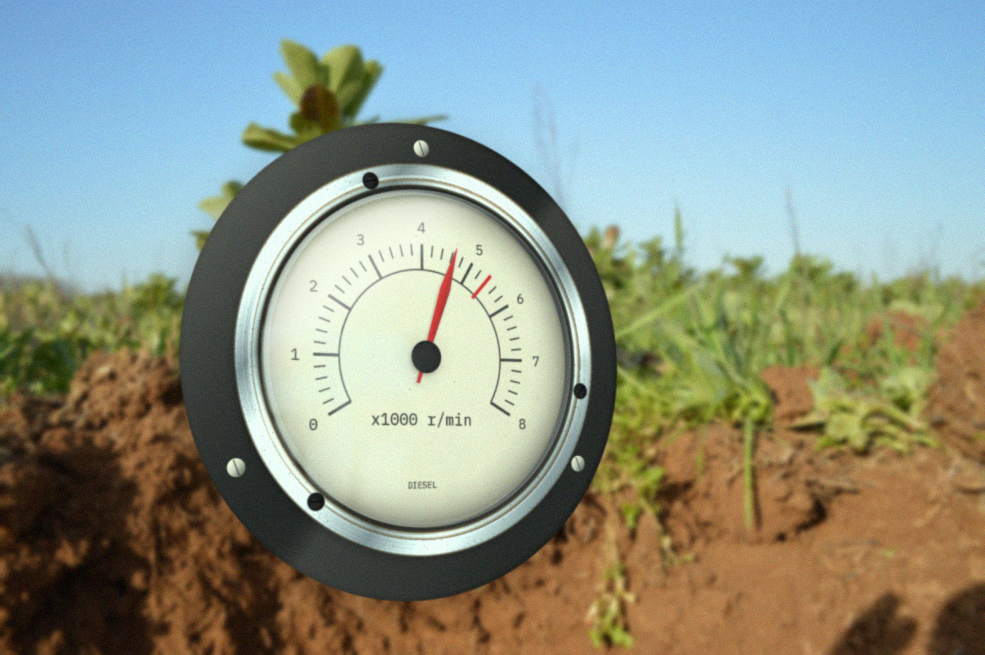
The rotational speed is 4600 rpm
